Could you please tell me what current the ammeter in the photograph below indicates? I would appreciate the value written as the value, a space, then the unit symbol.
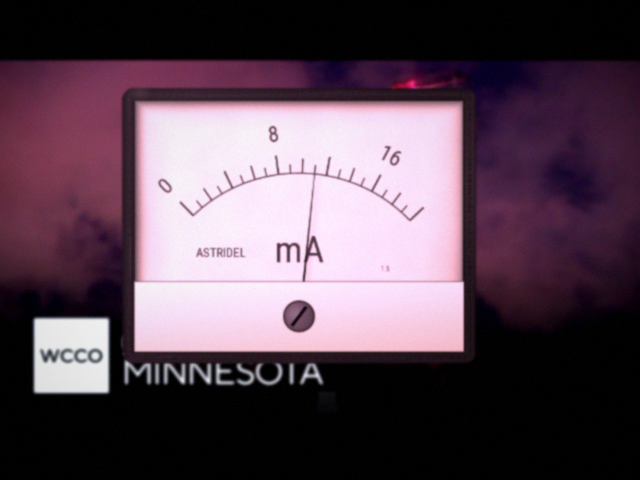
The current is 11 mA
